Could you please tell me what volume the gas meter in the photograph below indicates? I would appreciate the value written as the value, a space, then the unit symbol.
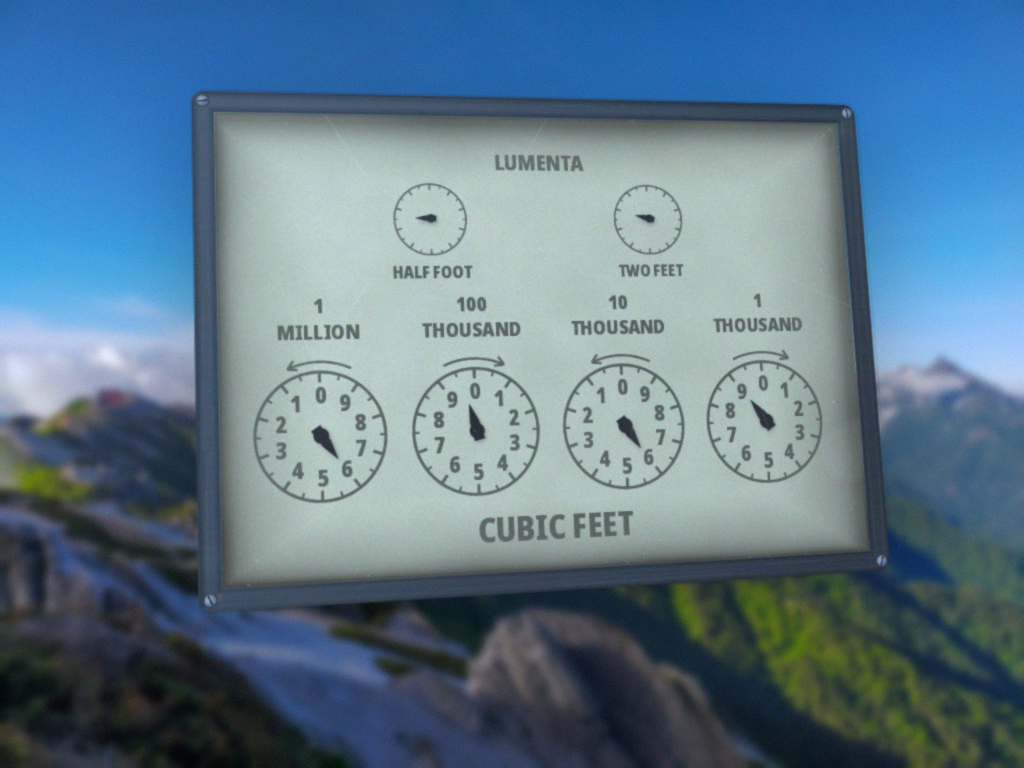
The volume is 595900 ft³
